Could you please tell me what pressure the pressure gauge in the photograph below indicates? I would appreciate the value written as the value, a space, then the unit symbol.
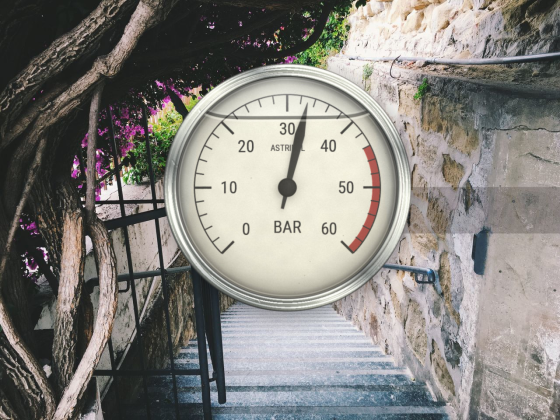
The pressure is 33 bar
